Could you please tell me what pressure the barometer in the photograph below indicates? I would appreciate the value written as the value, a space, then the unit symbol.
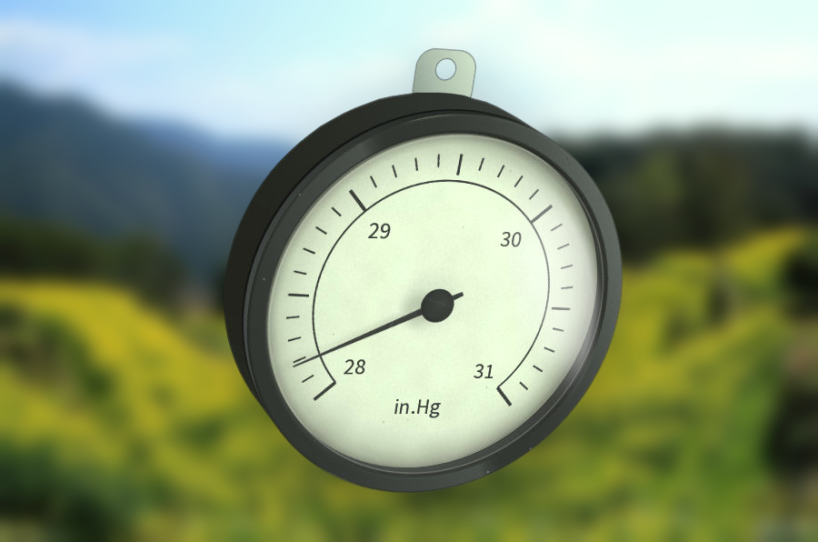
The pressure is 28.2 inHg
